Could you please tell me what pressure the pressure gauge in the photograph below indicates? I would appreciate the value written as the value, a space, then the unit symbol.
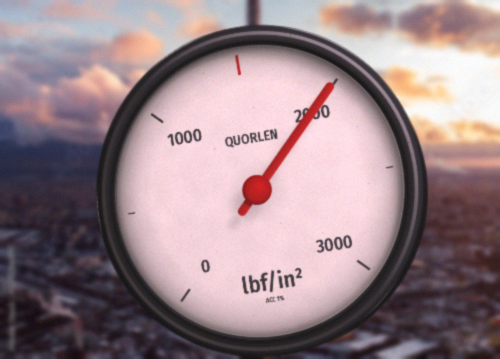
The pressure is 2000 psi
